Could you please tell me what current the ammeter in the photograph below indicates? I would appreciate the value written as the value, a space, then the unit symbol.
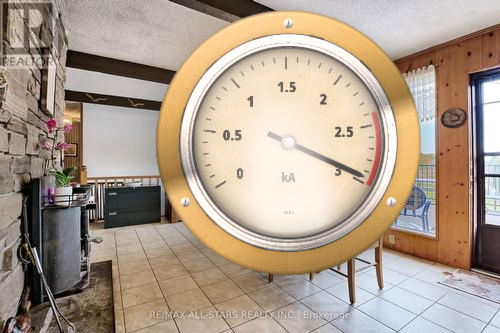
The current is 2.95 kA
